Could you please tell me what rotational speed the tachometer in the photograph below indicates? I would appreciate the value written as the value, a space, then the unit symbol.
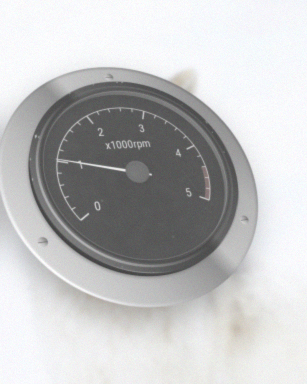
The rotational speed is 1000 rpm
